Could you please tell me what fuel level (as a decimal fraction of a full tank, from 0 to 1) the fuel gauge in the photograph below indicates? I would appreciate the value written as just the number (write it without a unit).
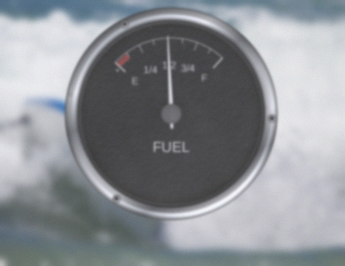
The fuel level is 0.5
